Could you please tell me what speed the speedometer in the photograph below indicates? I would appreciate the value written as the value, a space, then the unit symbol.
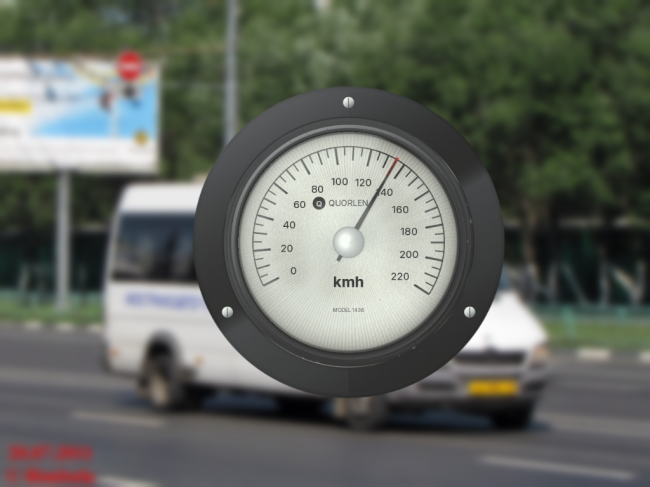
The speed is 135 km/h
